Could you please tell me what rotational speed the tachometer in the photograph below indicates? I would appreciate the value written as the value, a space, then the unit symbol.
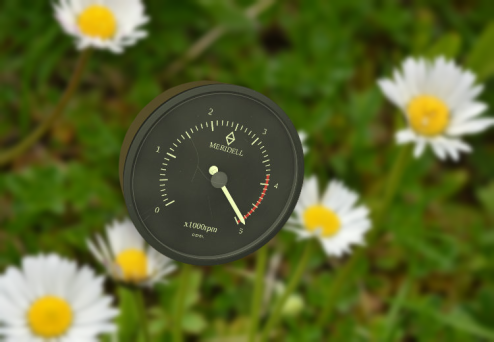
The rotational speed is 4900 rpm
